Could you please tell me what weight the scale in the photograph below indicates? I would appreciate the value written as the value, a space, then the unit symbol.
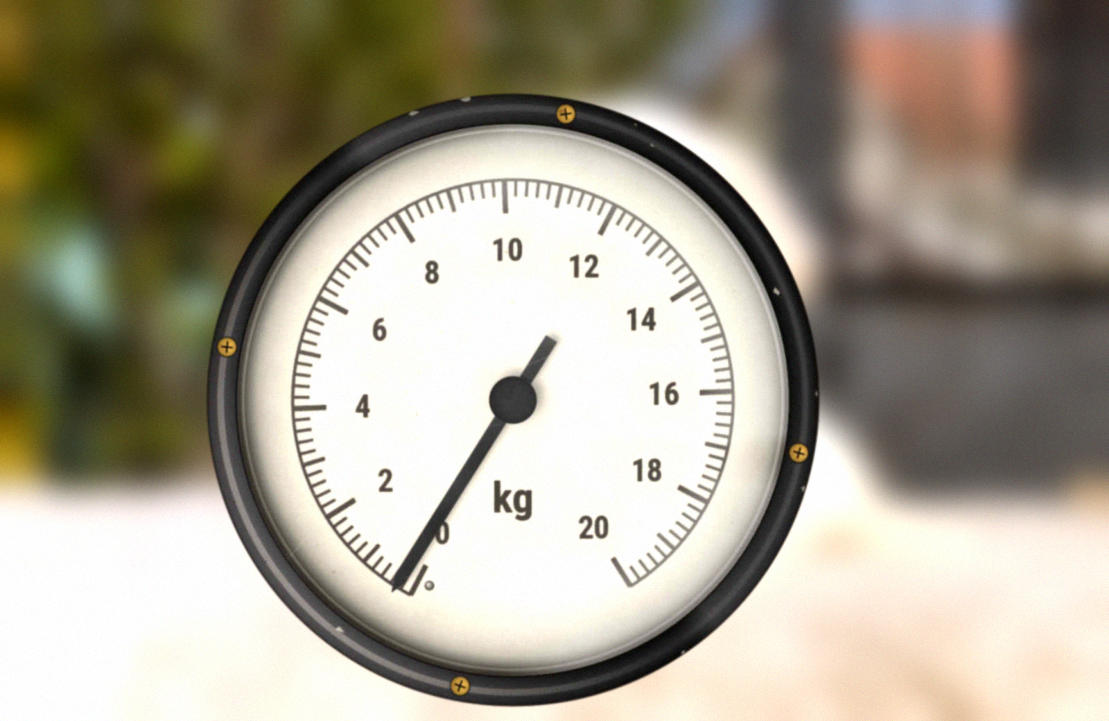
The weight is 0.3 kg
